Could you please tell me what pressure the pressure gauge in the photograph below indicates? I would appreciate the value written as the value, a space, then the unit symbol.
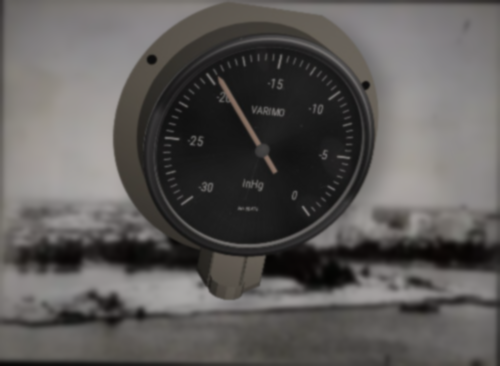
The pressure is -19.5 inHg
